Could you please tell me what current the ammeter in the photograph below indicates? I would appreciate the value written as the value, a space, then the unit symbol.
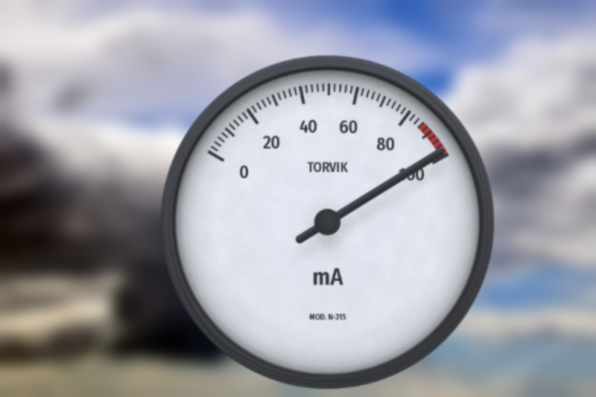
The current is 98 mA
